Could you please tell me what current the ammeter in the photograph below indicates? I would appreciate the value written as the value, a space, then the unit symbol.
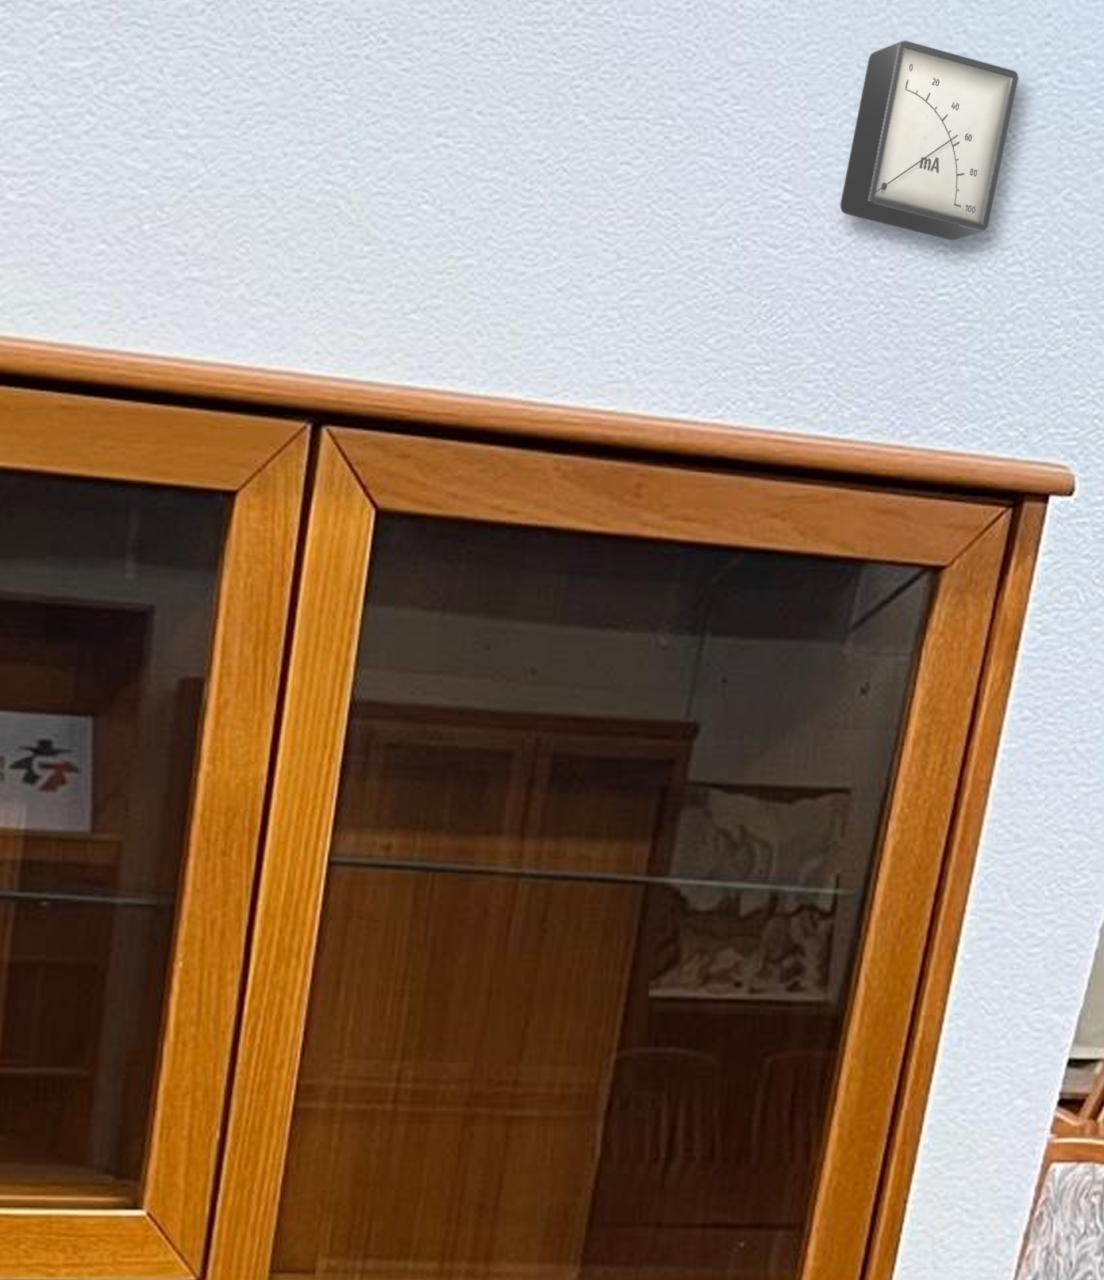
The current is 55 mA
